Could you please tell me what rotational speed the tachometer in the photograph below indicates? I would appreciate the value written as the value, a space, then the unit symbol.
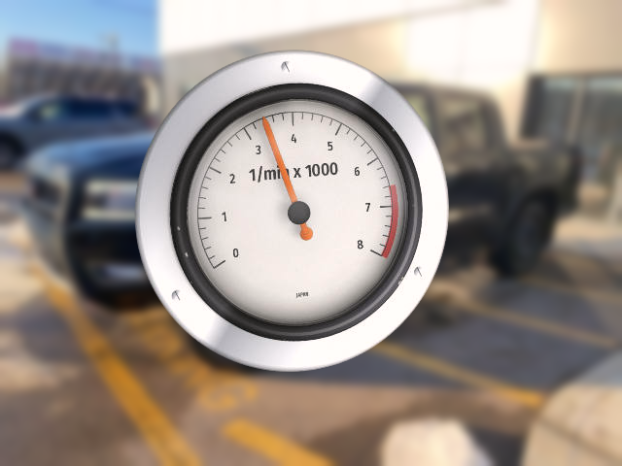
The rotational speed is 3400 rpm
